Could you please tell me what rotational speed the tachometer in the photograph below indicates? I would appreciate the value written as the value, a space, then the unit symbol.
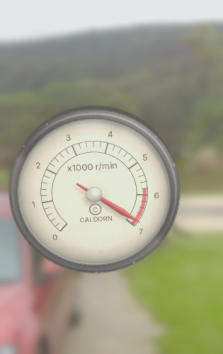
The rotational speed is 6800 rpm
